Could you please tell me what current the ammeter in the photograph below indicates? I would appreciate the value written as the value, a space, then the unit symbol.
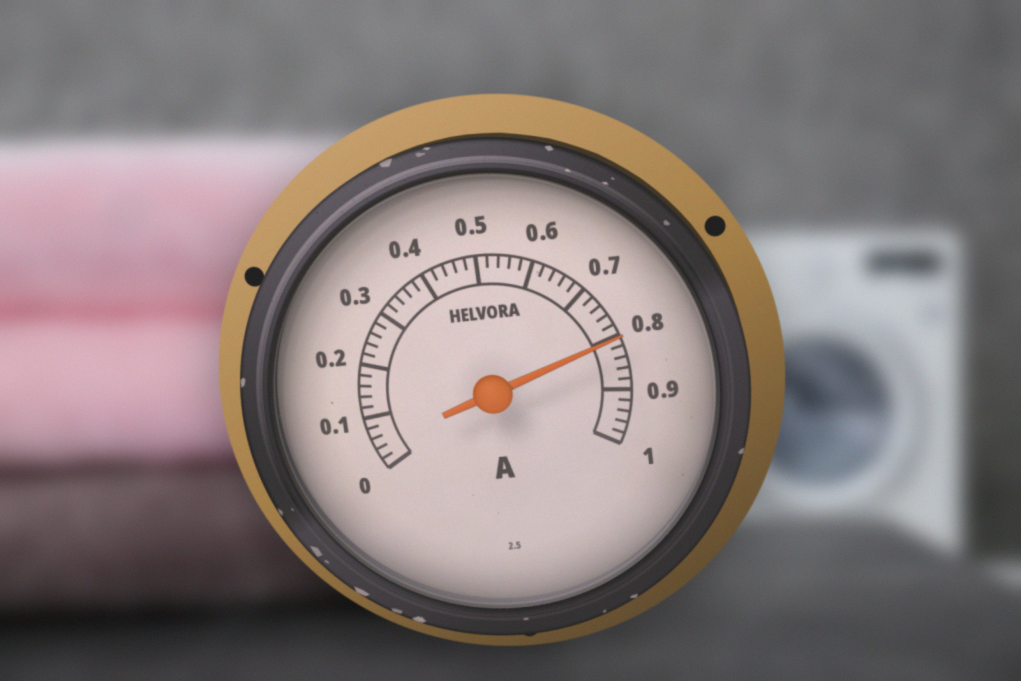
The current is 0.8 A
